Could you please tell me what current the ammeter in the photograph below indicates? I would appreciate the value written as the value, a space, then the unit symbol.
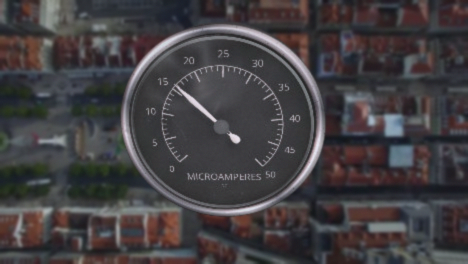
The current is 16 µA
